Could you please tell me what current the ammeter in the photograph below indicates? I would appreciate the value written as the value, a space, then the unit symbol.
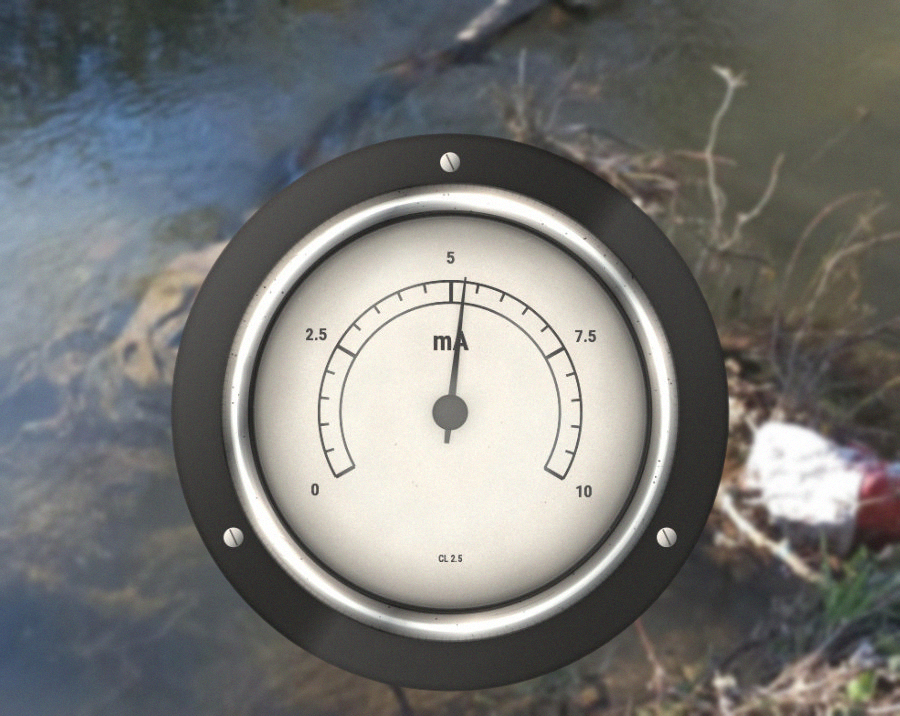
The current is 5.25 mA
